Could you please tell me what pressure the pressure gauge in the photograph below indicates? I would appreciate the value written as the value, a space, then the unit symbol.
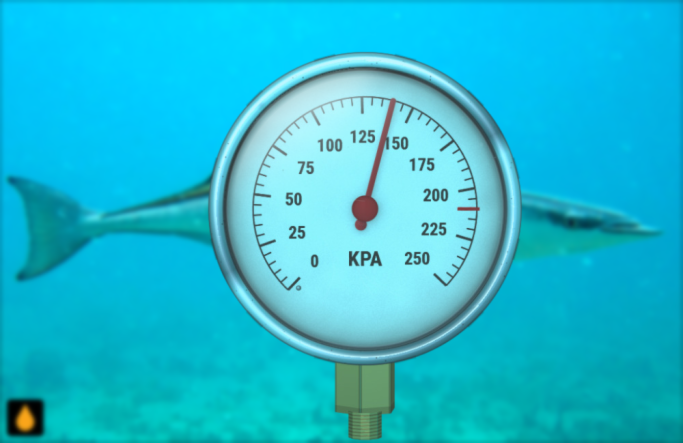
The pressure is 140 kPa
